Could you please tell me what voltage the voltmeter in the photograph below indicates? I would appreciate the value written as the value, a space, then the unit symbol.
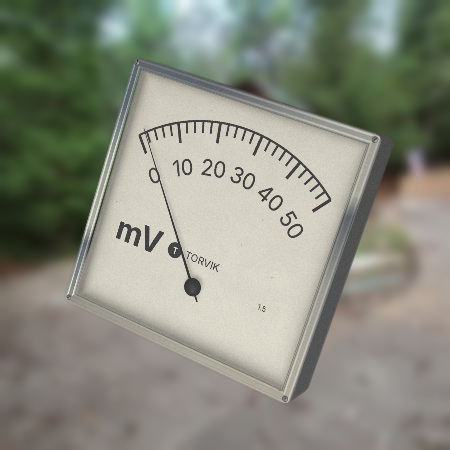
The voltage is 2 mV
